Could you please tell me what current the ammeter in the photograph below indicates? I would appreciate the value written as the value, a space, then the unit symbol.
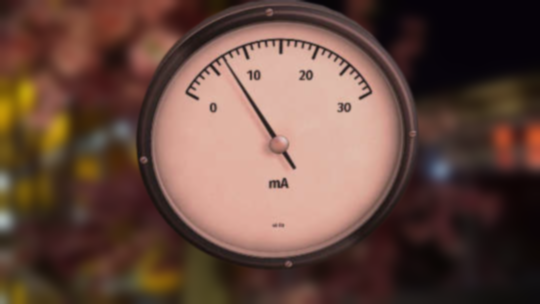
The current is 7 mA
